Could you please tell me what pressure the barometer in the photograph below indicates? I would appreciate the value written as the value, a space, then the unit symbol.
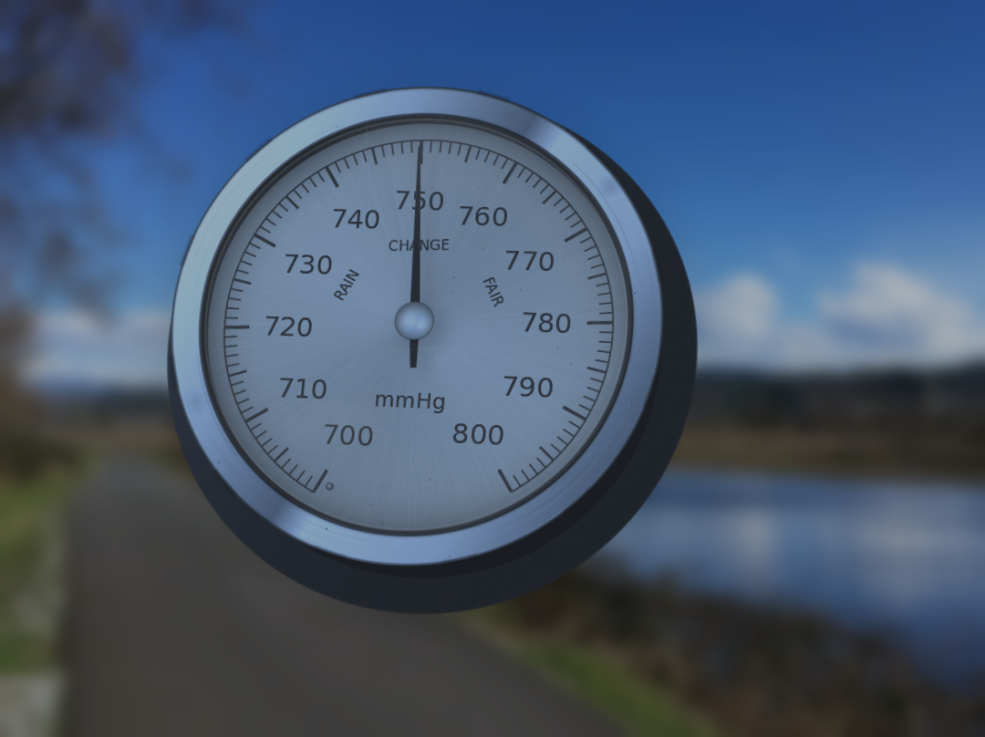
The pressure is 750 mmHg
